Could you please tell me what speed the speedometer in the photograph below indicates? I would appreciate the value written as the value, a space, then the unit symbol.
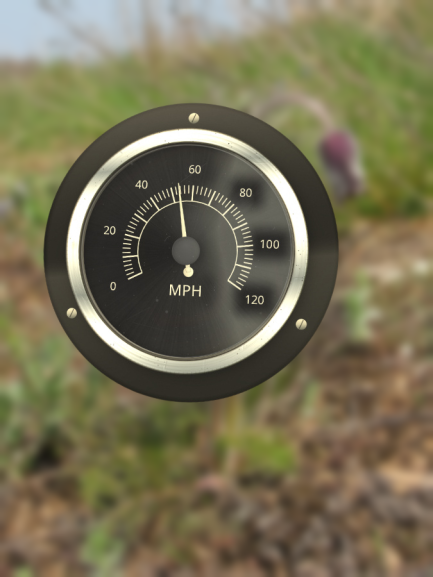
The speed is 54 mph
